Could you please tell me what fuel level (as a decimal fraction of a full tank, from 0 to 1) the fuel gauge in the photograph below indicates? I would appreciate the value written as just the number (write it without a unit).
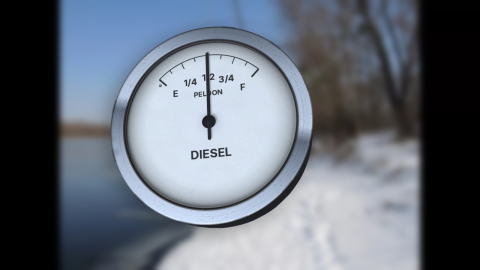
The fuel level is 0.5
